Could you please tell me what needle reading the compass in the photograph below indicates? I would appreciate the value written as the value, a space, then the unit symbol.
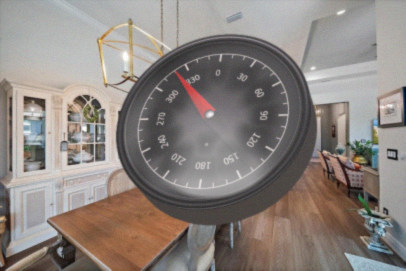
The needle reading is 320 °
